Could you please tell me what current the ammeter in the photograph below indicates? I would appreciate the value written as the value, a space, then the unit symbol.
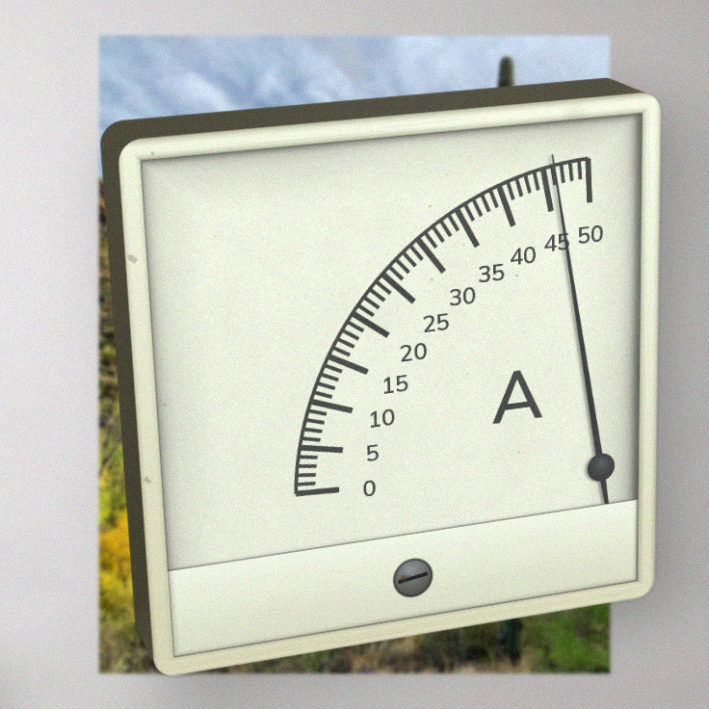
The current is 46 A
